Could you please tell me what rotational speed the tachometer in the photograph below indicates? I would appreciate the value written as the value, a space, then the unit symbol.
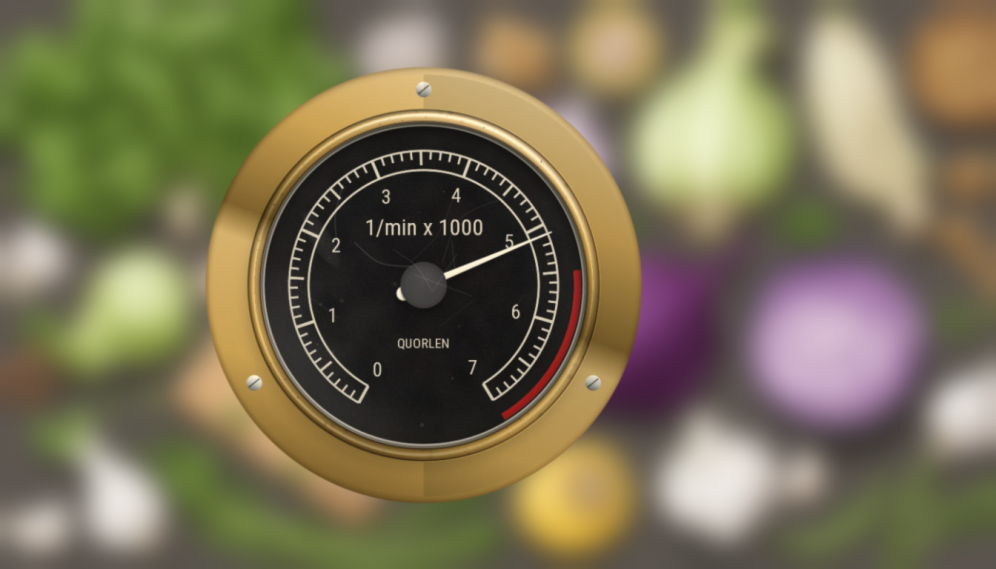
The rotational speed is 5100 rpm
